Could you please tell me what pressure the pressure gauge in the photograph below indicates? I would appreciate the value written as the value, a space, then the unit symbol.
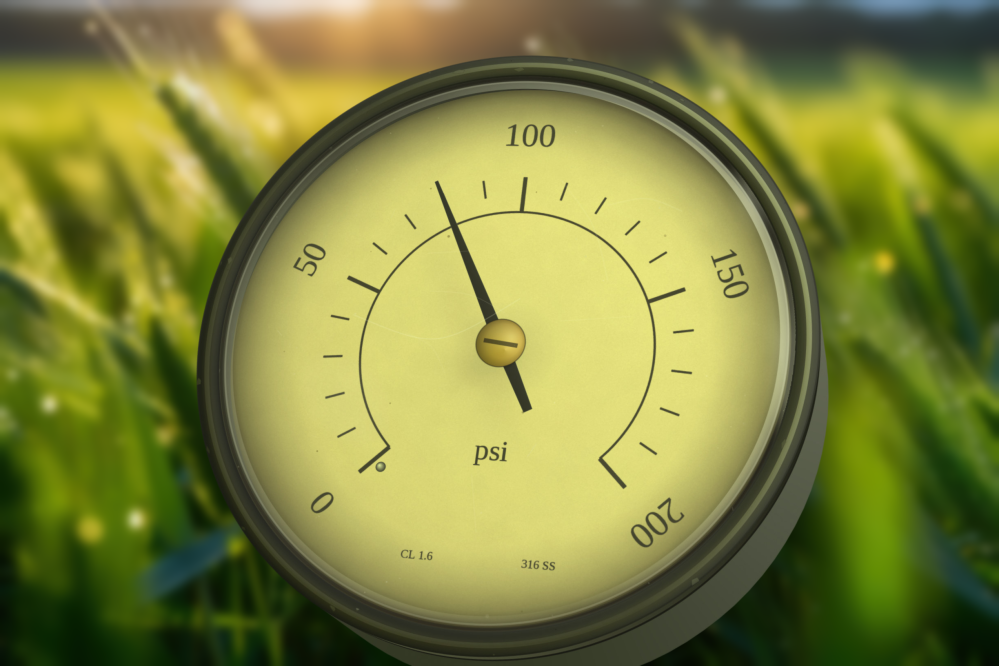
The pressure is 80 psi
